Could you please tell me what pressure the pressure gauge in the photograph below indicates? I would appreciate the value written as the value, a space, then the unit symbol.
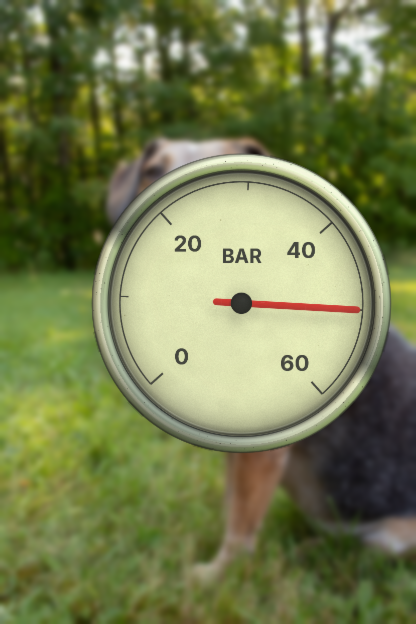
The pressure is 50 bar
